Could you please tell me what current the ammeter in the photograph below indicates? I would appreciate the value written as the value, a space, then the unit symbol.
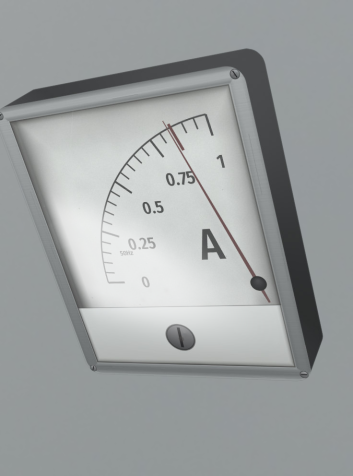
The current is 0.85 A
